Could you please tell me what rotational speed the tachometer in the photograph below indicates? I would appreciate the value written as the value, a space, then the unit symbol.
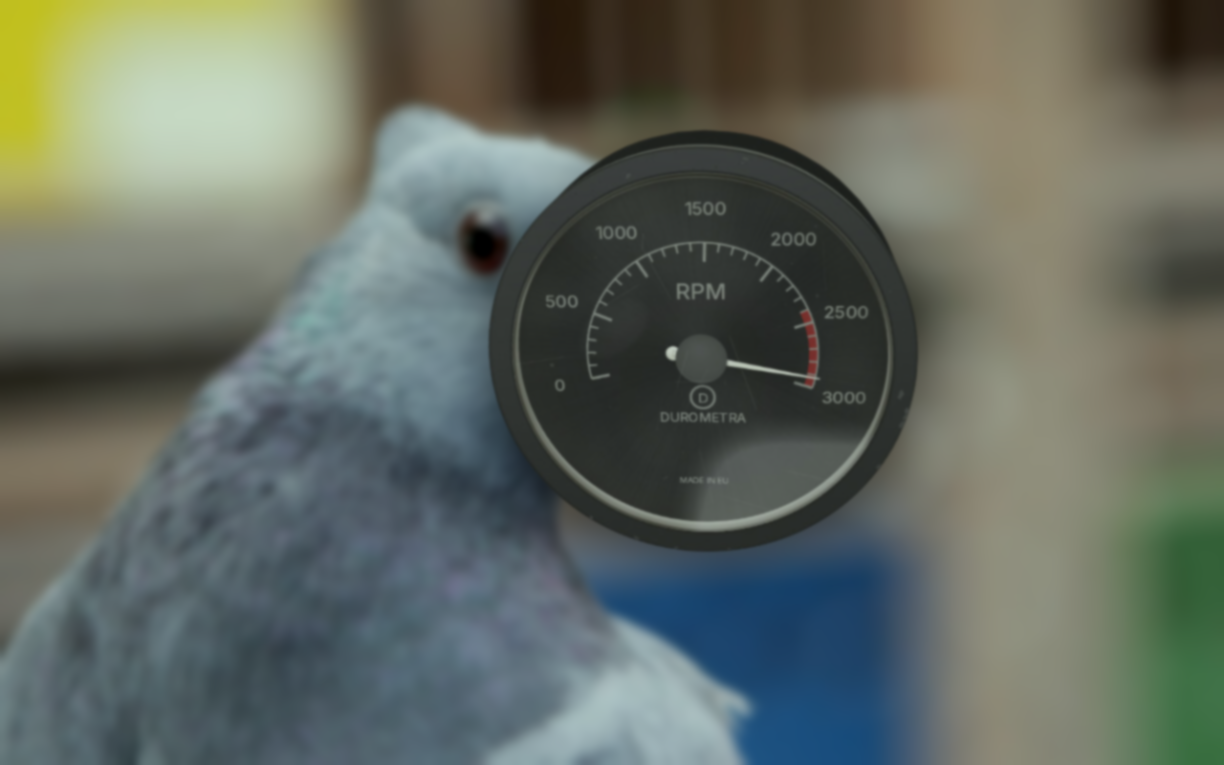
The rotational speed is 2900 rpm
